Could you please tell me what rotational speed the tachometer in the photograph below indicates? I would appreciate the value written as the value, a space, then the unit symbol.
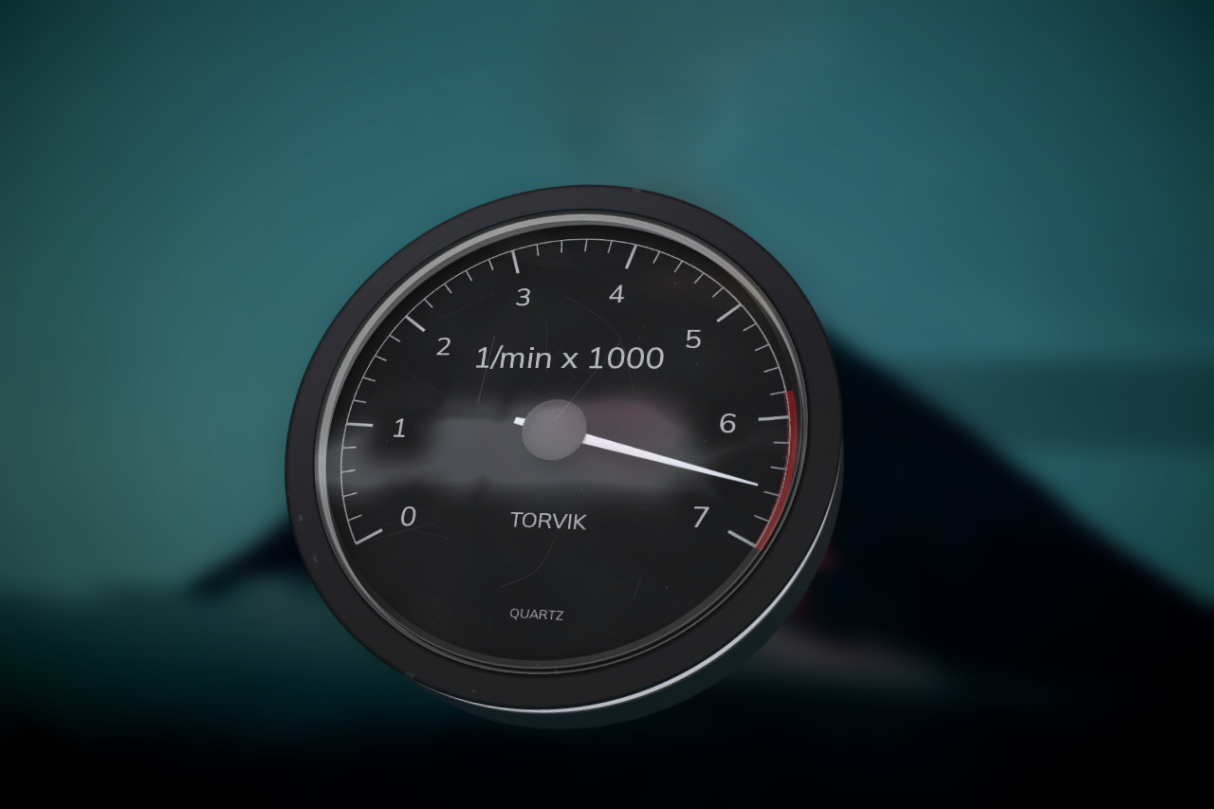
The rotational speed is 6600 rpm
